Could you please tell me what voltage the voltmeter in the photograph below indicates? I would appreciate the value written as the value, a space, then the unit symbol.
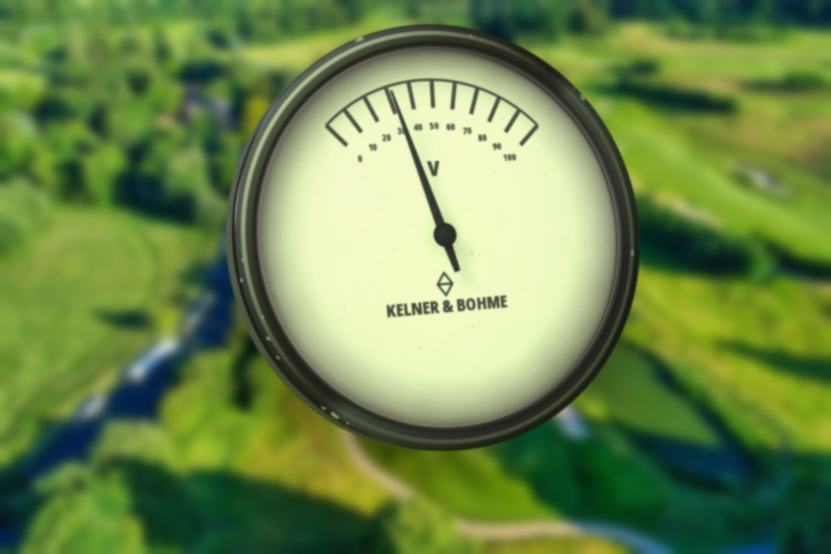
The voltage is 30 V
